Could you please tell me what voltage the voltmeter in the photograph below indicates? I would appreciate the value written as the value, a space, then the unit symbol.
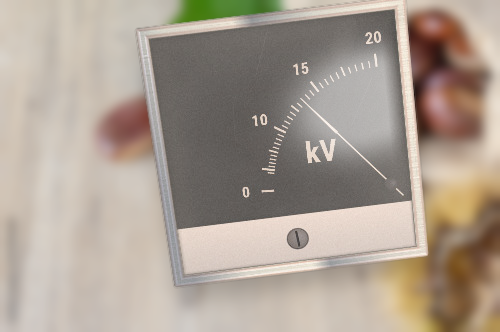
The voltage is 13.5 kV
